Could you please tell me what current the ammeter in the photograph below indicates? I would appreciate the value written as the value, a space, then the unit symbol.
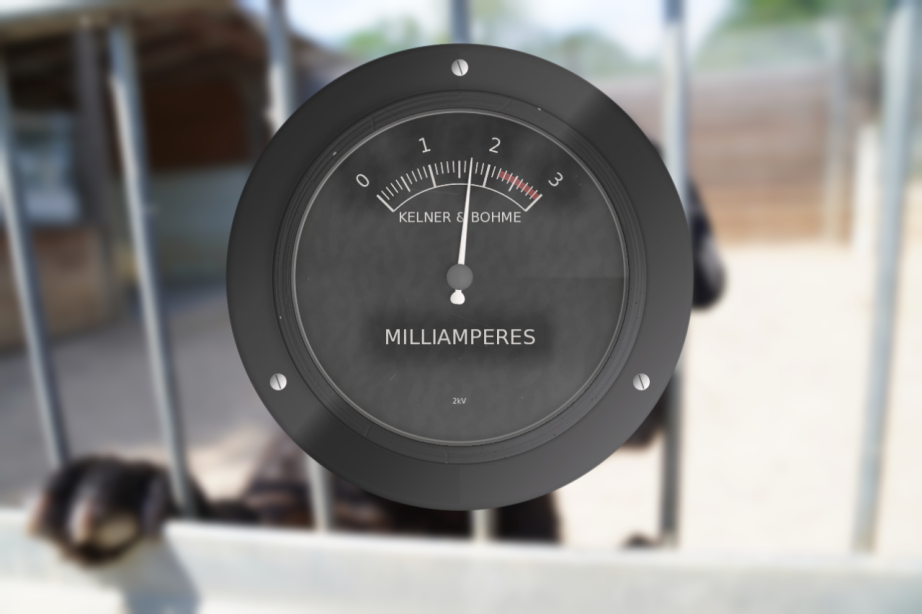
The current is 1.7 mA
